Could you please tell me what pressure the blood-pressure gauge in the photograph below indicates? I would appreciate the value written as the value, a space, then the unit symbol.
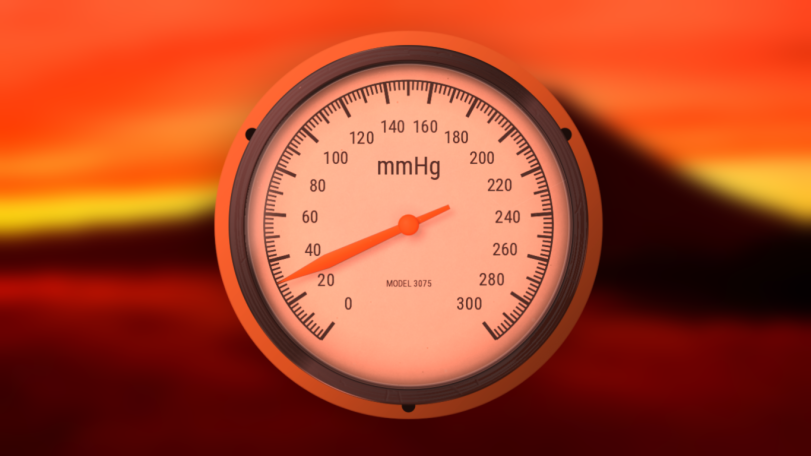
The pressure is 30 mmHg
